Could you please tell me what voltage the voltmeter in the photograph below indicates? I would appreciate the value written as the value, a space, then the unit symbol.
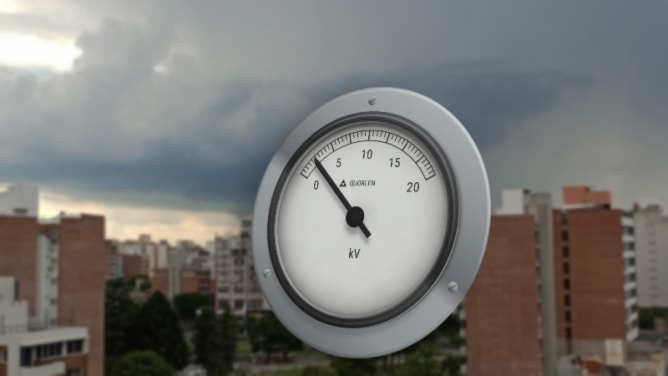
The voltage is 2.5 kV
